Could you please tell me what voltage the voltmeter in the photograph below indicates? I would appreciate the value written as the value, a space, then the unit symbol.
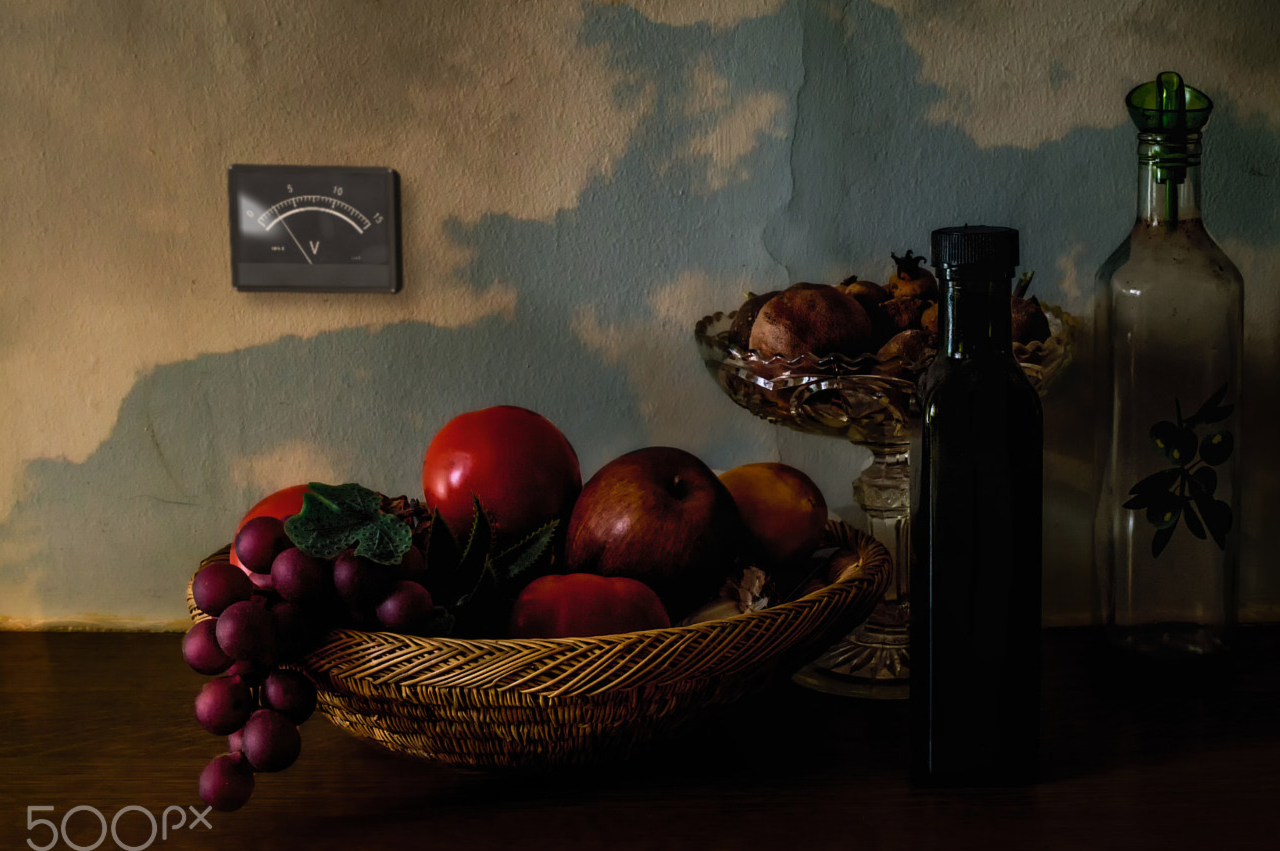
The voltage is 2.5 V
